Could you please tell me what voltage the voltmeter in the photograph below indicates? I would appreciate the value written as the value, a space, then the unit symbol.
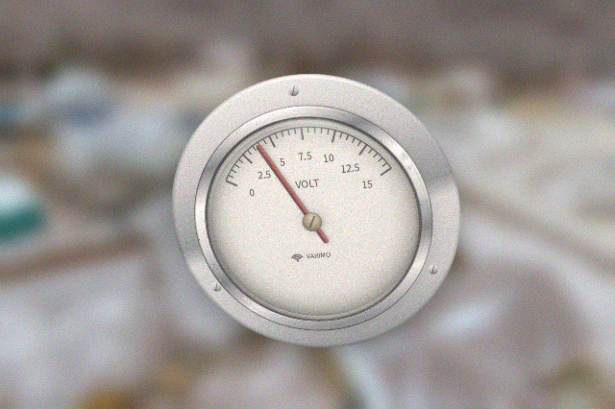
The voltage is 4 V
